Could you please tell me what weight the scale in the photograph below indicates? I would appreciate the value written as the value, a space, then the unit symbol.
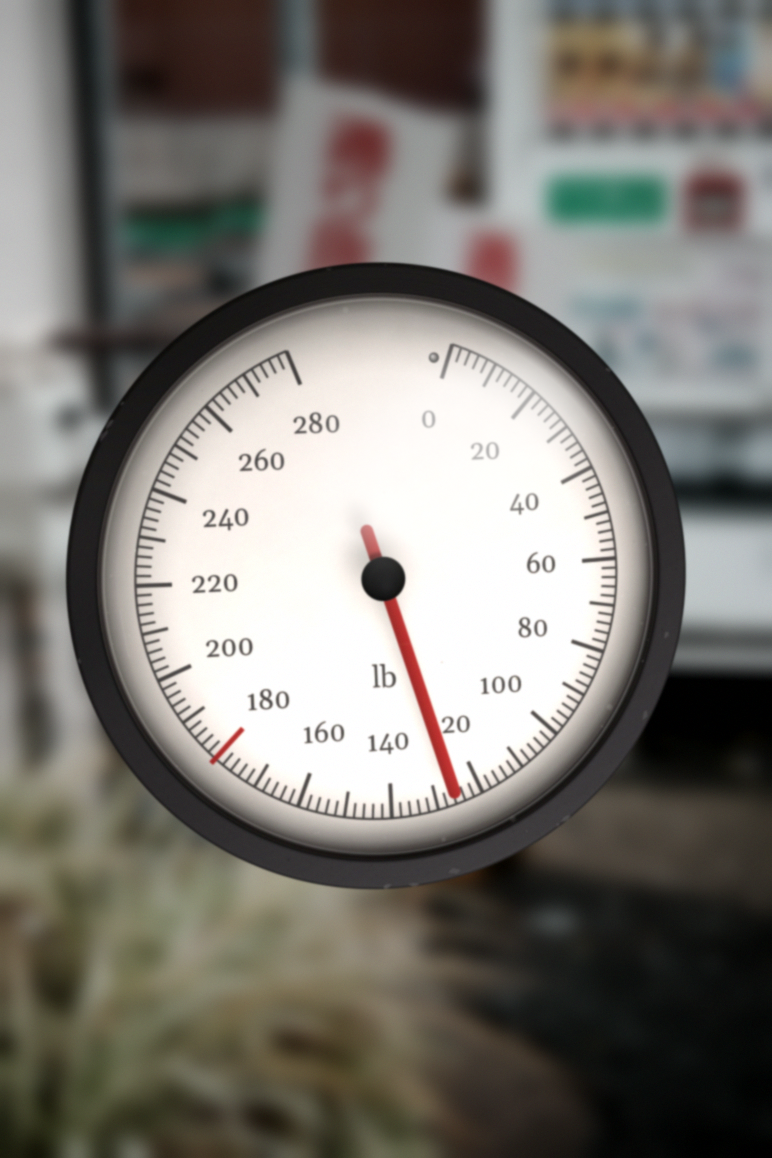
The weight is 126 lb
